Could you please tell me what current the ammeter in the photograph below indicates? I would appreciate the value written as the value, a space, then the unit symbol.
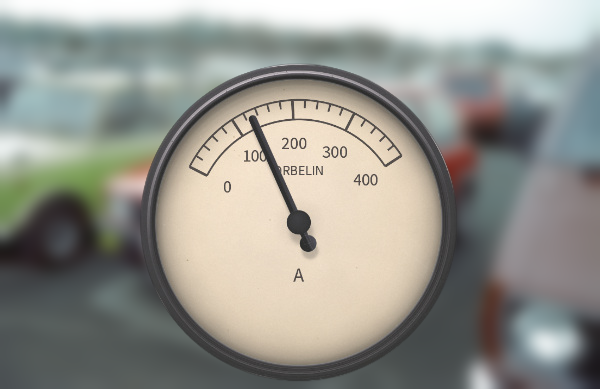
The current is 130 A
